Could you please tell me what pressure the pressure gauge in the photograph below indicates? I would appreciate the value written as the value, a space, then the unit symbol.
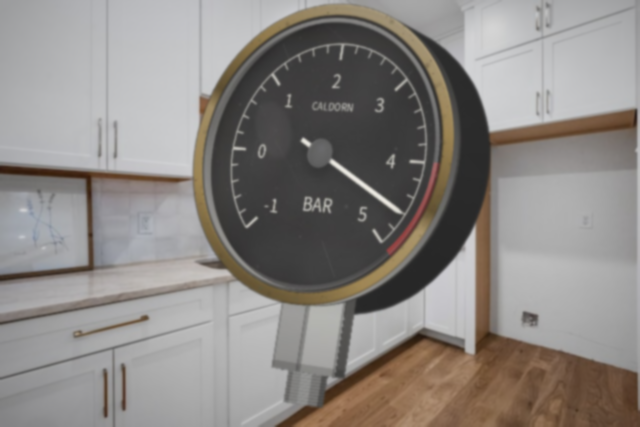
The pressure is 4.6 bar
